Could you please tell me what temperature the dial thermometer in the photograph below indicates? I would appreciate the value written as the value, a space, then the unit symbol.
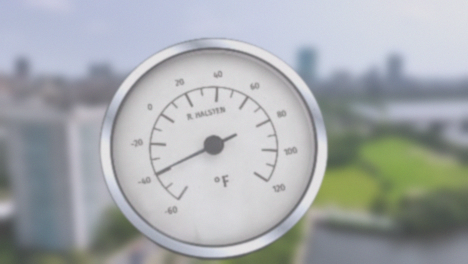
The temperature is -40 °F
